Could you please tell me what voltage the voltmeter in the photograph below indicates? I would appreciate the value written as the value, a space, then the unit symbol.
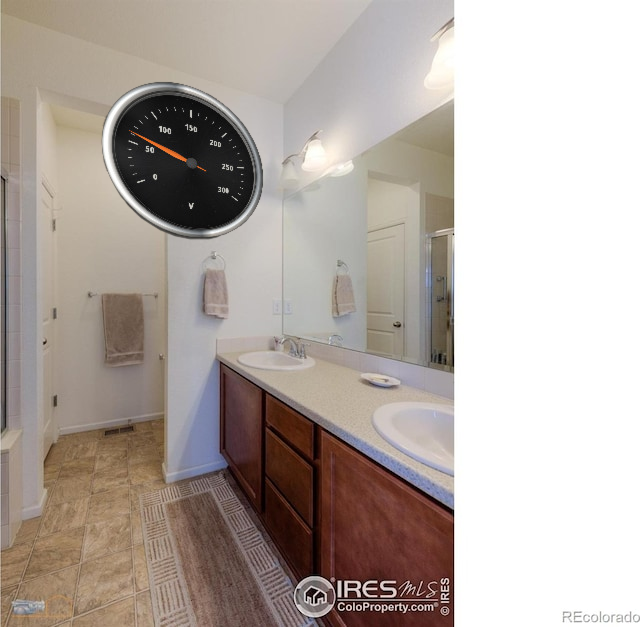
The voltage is 60 V
